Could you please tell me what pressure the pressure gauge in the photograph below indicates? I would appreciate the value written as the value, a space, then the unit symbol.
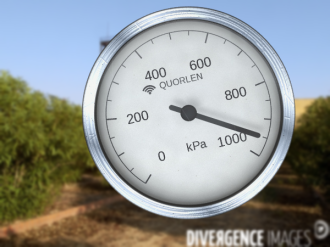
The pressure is 950 kPa
